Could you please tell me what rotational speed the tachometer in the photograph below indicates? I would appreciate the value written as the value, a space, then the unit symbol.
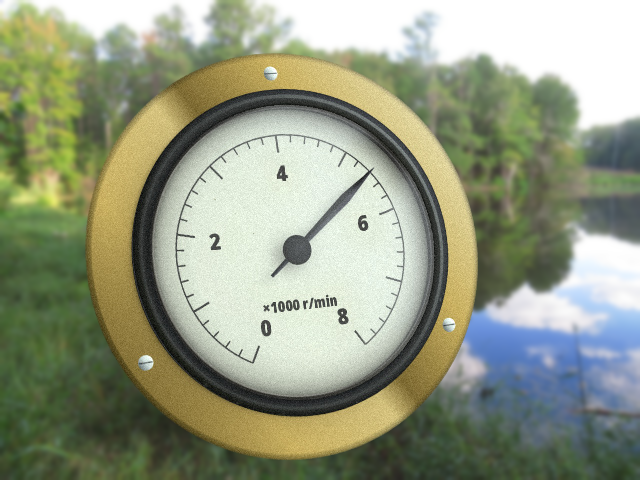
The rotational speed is 5400 rpm
